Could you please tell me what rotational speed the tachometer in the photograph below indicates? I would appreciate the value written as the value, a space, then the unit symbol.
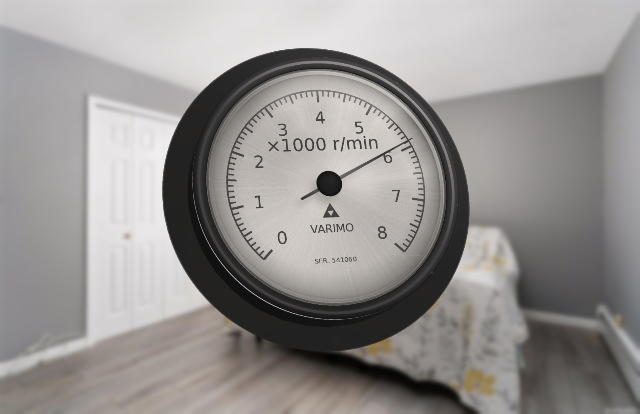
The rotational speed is 5900 rpm
